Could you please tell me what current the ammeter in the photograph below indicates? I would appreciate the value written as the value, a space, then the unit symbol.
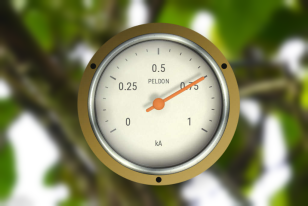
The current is 0.75 kA
